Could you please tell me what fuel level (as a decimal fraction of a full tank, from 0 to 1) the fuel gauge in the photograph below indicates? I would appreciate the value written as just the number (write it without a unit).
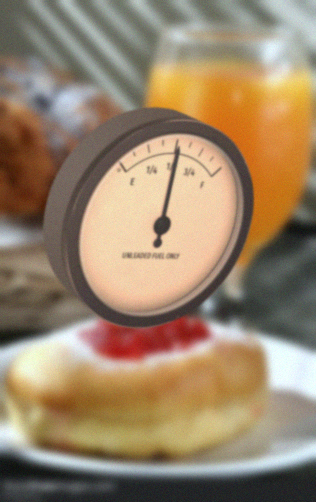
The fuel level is 0.5
